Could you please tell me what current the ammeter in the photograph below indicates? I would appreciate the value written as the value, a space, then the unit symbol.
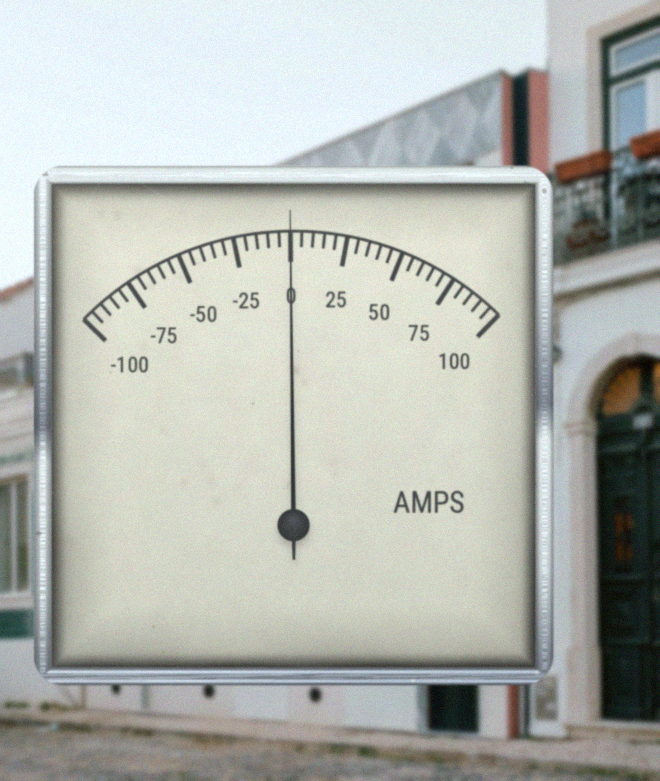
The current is 0 A
